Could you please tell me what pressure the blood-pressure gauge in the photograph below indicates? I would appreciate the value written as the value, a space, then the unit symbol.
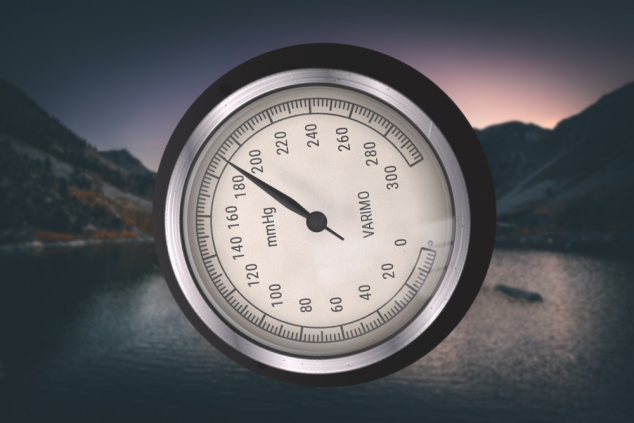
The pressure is 190 mmHg
